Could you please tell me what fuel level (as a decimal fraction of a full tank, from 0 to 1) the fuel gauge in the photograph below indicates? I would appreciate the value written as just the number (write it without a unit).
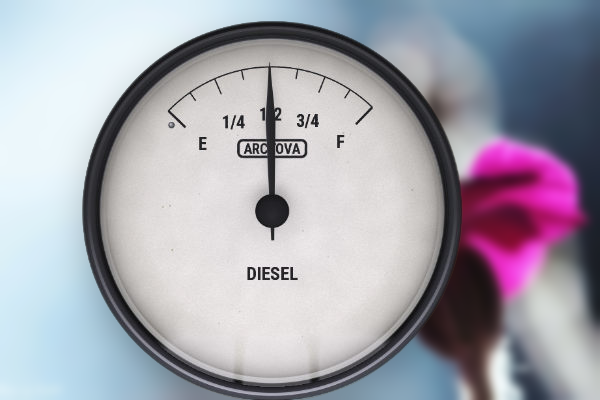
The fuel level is 0.5
